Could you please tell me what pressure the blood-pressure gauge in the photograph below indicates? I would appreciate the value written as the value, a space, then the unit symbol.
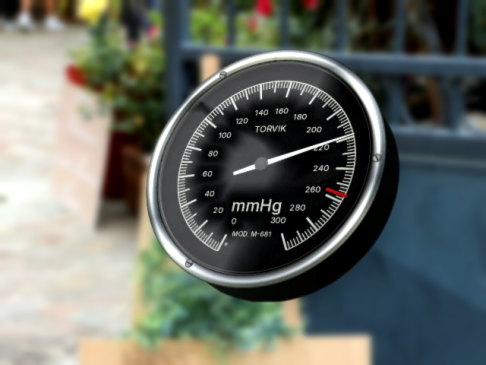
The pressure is 220 mmHg
